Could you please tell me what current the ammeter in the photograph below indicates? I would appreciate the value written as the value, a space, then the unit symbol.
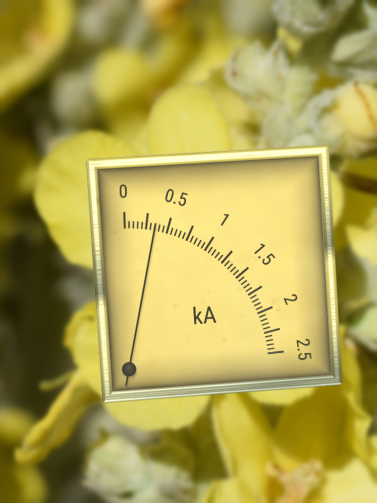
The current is 0.35 kA
